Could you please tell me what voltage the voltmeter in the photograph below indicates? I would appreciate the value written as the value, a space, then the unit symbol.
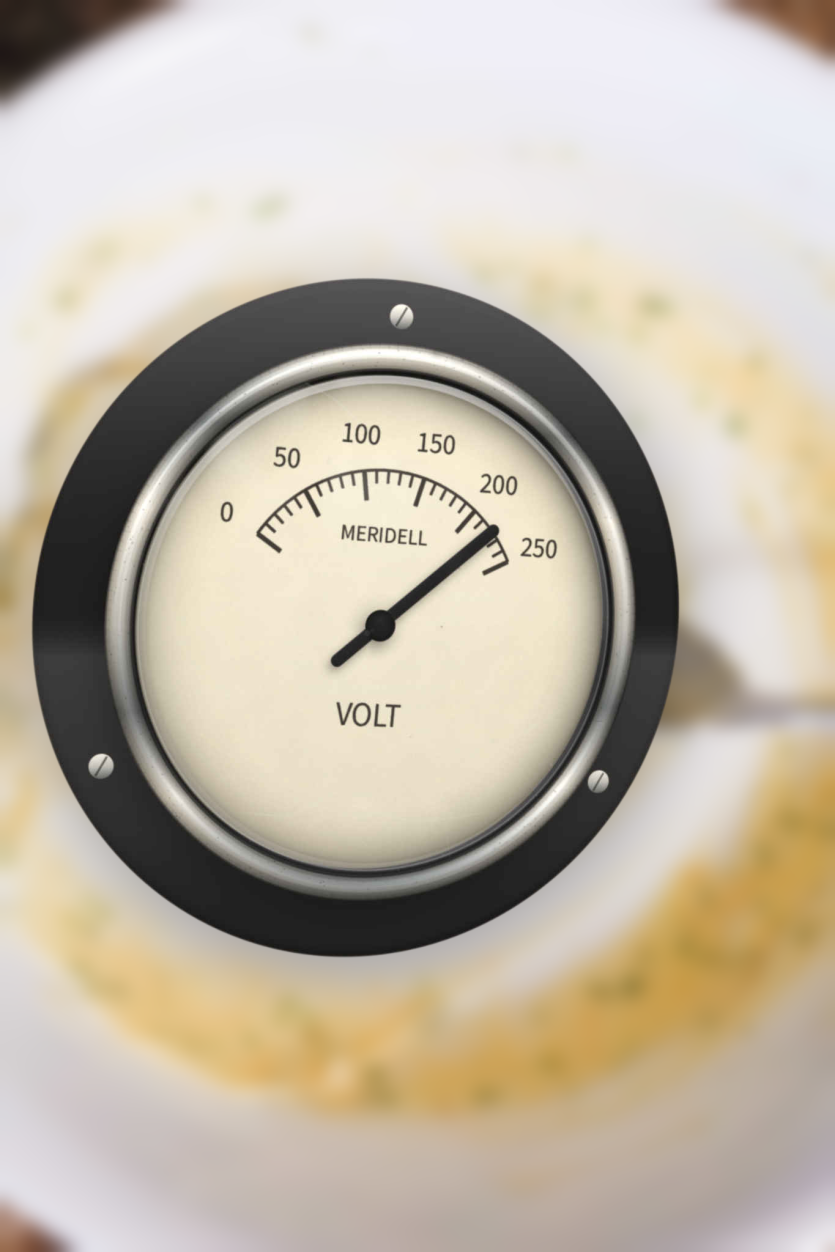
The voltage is 220 V
